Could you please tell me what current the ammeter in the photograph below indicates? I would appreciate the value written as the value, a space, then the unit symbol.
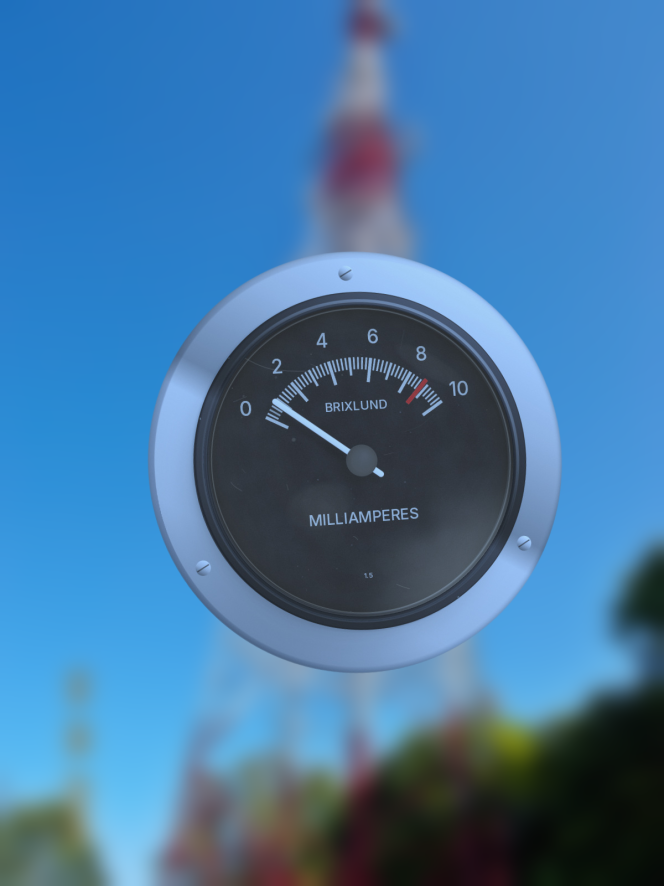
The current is 0.8 mA
